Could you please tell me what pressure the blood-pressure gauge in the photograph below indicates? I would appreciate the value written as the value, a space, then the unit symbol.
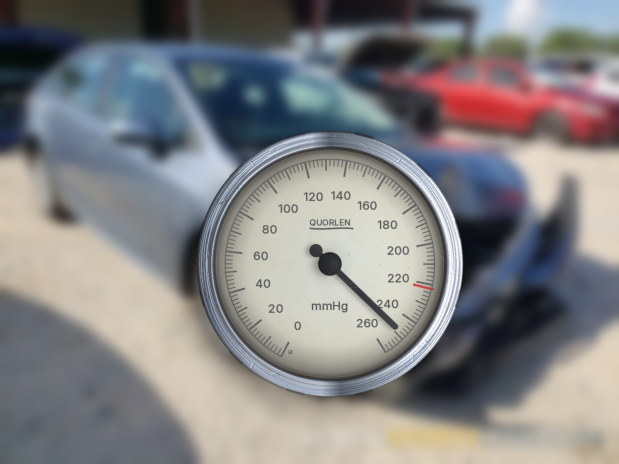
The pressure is 248 mmHg
